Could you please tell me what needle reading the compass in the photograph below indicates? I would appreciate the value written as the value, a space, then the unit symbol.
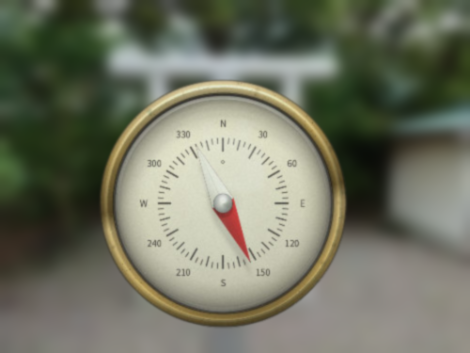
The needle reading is 155 °
